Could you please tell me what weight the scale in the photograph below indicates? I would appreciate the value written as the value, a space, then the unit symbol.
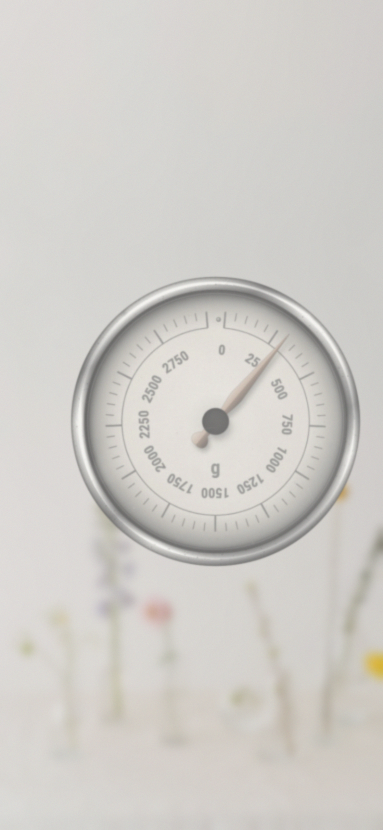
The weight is 300 g
